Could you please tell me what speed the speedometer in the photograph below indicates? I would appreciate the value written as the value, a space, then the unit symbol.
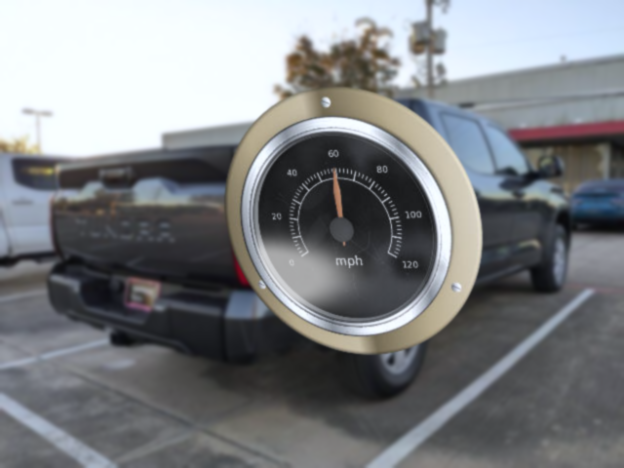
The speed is 60 mph
